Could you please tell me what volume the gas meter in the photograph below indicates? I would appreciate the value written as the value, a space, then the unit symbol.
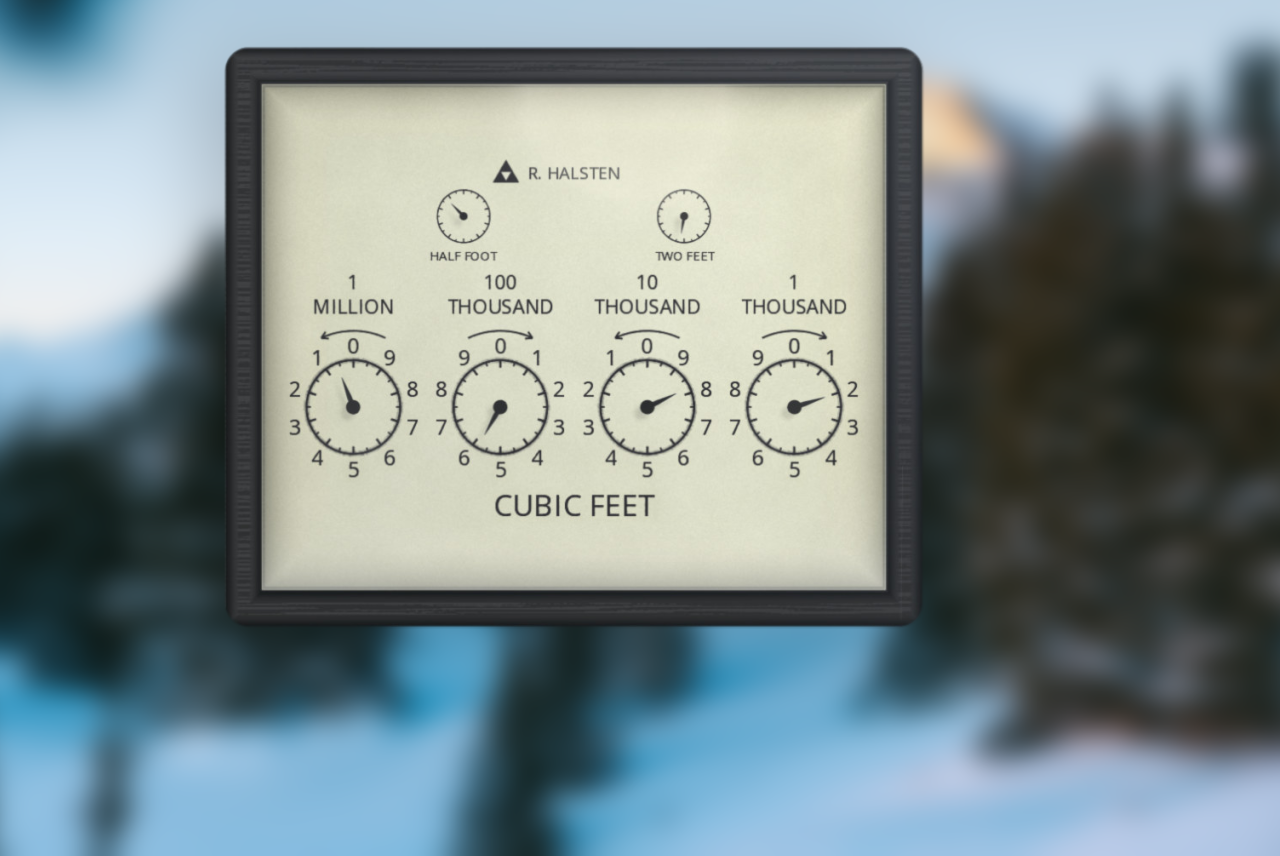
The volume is 58200 ft³
